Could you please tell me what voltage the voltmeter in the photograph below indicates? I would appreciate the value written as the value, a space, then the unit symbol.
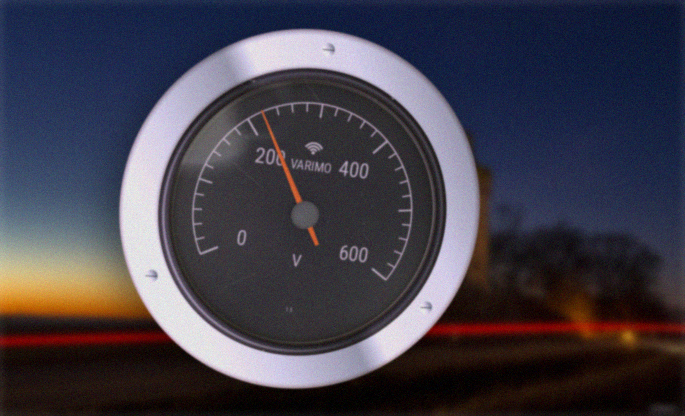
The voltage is 220 V
